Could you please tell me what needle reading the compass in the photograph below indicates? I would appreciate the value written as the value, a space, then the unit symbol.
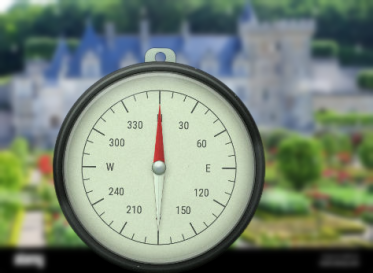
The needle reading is 0 °
